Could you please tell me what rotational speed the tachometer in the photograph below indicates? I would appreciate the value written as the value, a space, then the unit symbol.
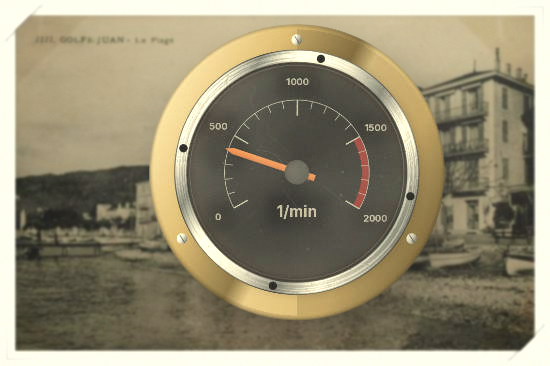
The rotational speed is 400 rpm
